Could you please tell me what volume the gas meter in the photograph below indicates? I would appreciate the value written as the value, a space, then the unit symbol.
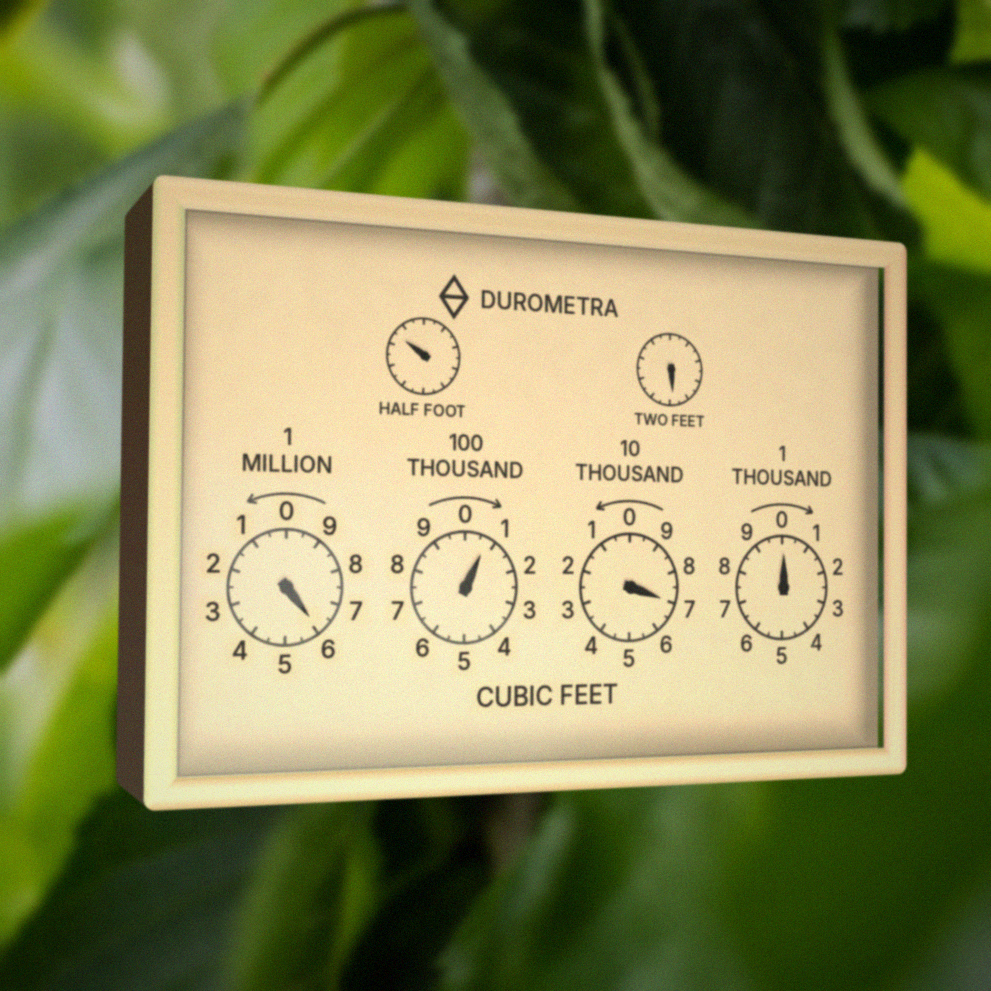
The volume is 607000 ft³
